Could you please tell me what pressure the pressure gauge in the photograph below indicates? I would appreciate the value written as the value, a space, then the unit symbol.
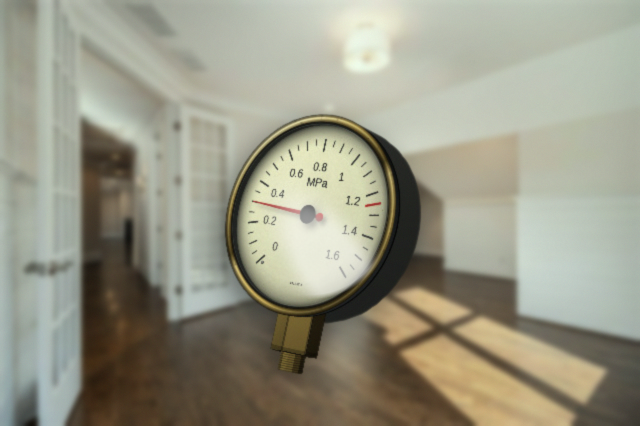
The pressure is 0.3 MPa
